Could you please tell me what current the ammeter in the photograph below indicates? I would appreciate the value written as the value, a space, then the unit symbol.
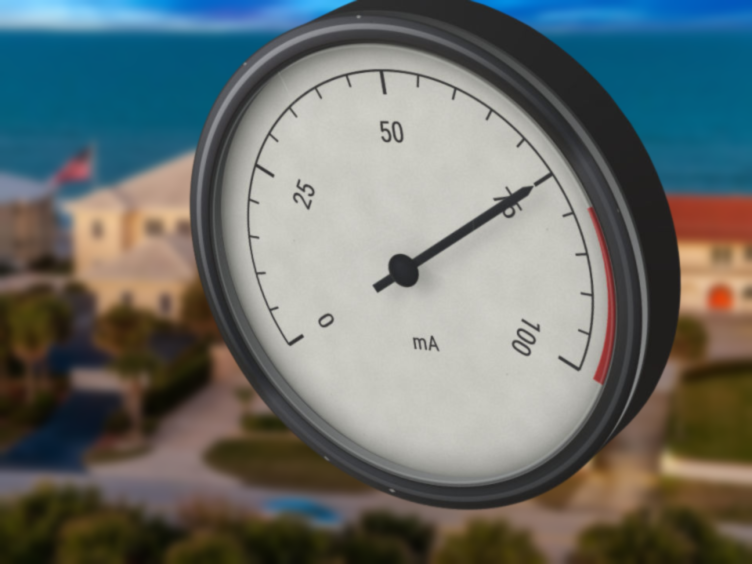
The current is 75 mA
